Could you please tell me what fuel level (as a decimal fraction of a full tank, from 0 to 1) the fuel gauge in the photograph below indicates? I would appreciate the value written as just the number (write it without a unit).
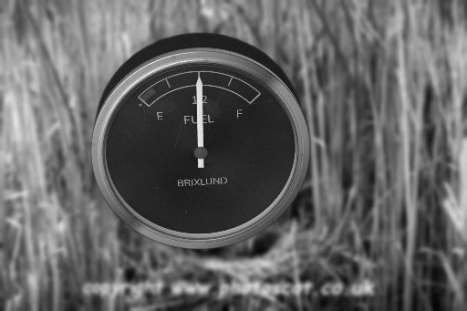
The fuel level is 0.5
